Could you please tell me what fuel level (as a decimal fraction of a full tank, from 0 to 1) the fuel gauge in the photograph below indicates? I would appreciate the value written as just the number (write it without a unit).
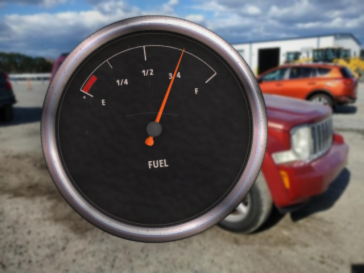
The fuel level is 0.75
